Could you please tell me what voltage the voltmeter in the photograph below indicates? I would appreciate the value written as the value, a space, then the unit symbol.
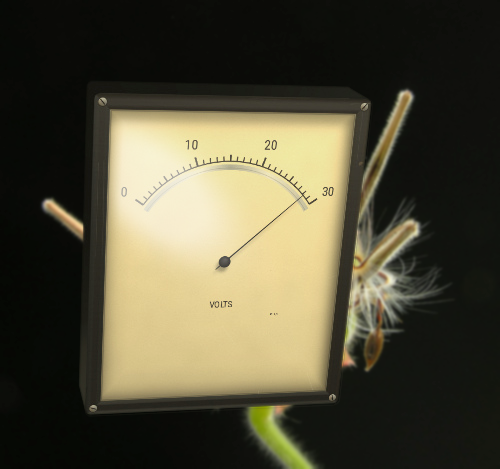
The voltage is 28 V
